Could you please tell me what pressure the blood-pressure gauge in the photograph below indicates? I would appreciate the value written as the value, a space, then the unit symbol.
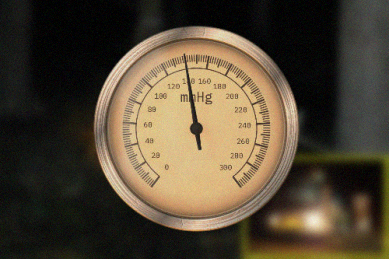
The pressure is 140 mmHg
